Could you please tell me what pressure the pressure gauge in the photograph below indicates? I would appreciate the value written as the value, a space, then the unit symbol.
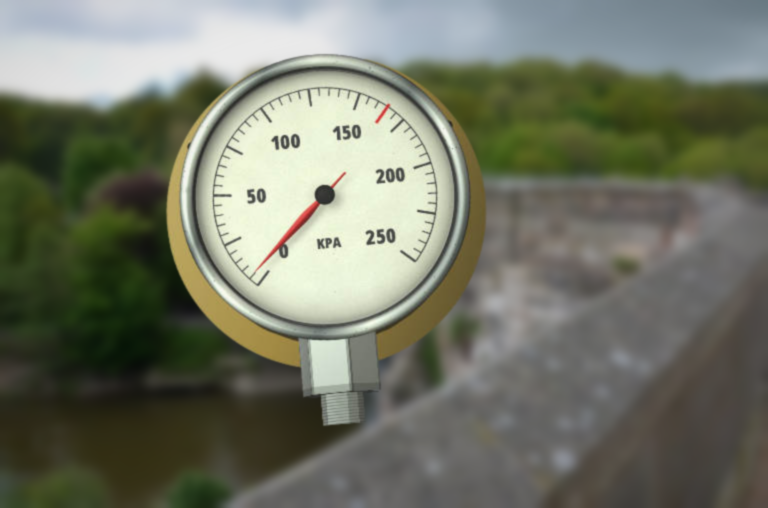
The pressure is 5 kPa
